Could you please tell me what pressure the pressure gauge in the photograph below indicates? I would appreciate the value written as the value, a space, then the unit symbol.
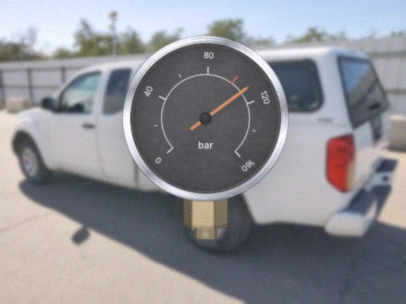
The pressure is 110 bar
